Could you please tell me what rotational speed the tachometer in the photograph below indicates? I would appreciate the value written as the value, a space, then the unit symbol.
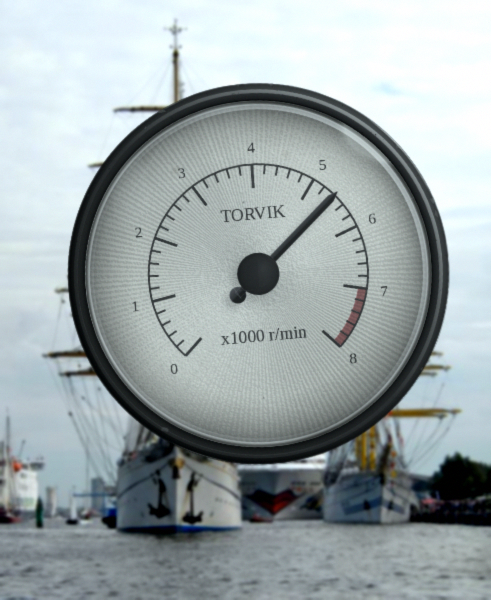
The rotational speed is 5400 rpm
